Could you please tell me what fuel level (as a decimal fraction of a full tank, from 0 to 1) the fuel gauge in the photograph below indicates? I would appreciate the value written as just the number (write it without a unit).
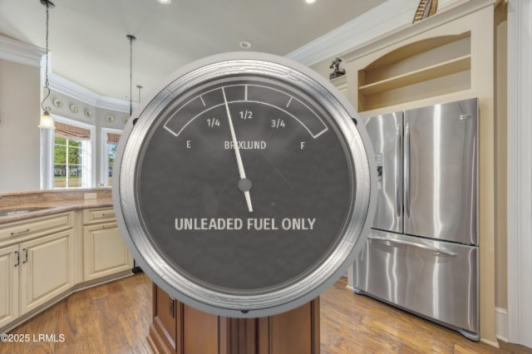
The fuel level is 0.375
